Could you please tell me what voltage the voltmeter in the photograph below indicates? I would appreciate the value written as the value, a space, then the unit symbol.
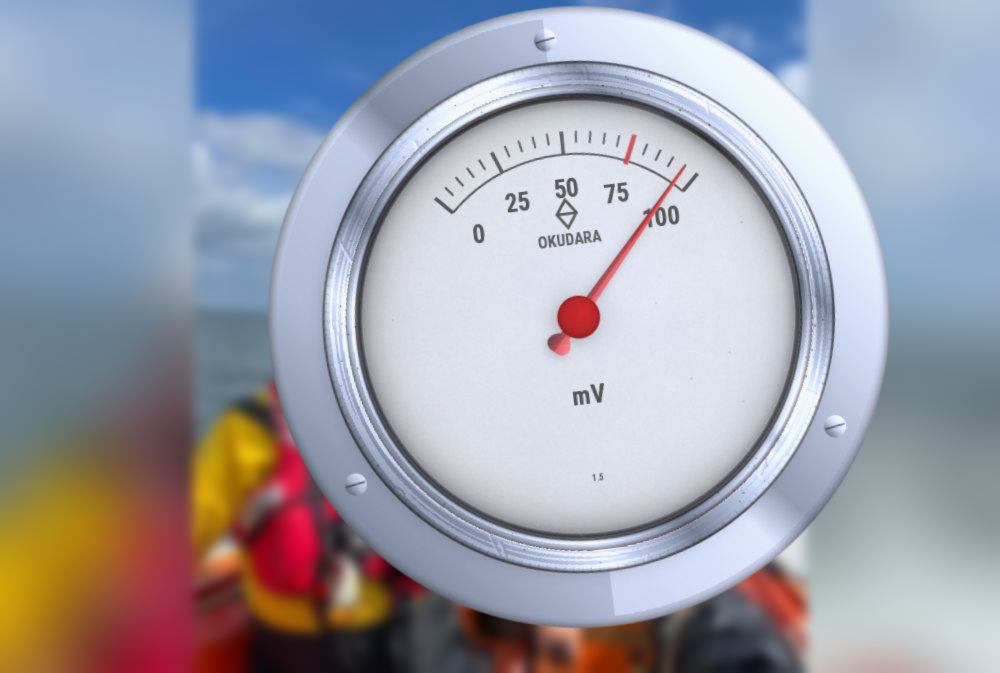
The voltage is 95 mV
